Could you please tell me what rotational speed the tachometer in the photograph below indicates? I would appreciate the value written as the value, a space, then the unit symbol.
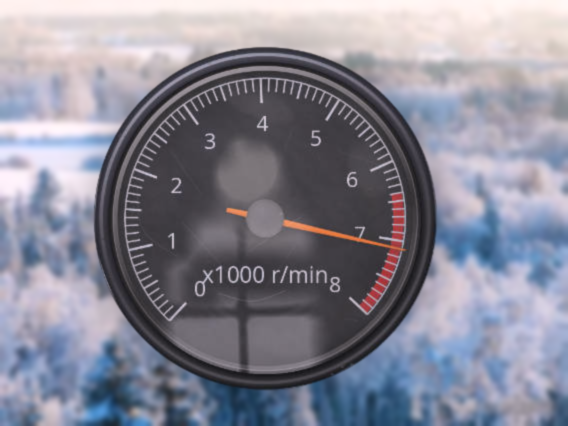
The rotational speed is 7100 rpm
